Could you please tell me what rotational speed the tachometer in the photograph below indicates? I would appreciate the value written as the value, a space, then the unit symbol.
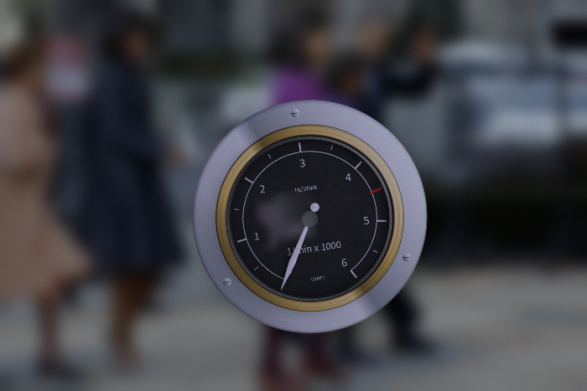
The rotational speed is 0 rpm
